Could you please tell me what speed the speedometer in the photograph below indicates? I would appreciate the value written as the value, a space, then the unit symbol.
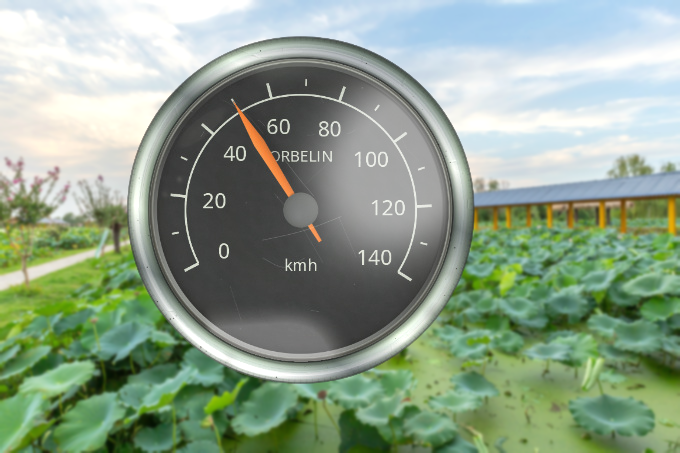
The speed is 50 km/h
